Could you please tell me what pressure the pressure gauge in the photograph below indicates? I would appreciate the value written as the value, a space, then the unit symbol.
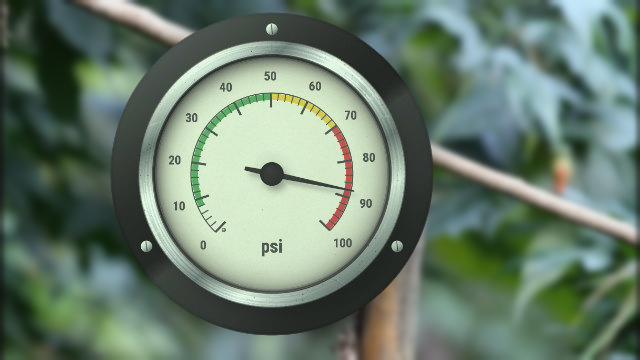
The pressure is 88 psi
